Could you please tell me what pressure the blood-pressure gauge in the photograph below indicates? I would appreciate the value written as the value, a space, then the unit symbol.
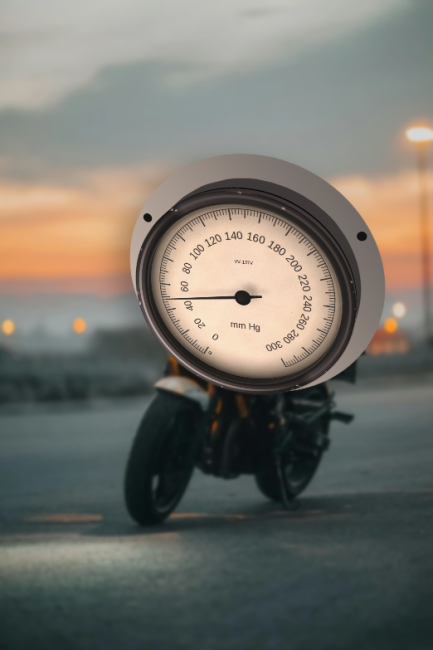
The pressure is 50 mmHg
